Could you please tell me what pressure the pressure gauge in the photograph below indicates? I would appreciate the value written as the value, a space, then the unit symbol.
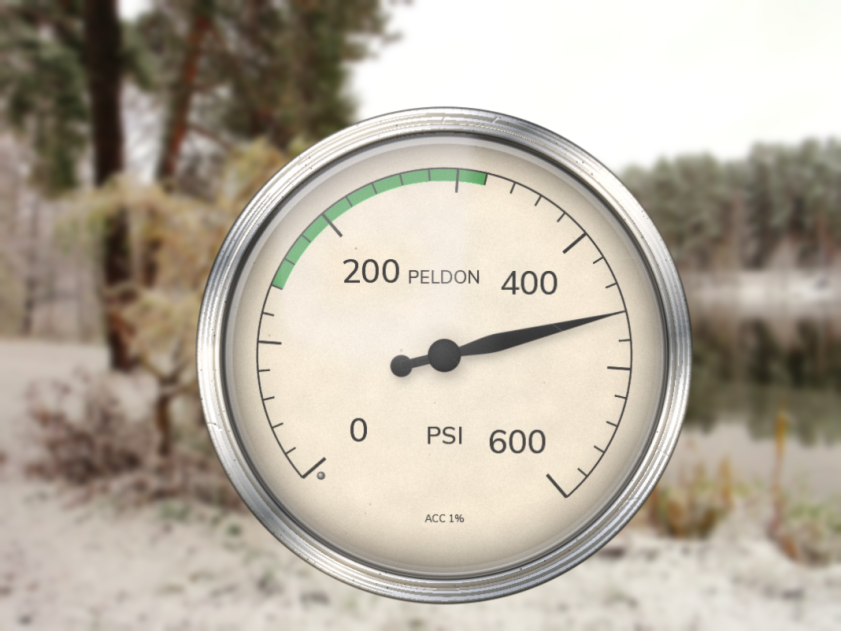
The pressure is 460 psi
